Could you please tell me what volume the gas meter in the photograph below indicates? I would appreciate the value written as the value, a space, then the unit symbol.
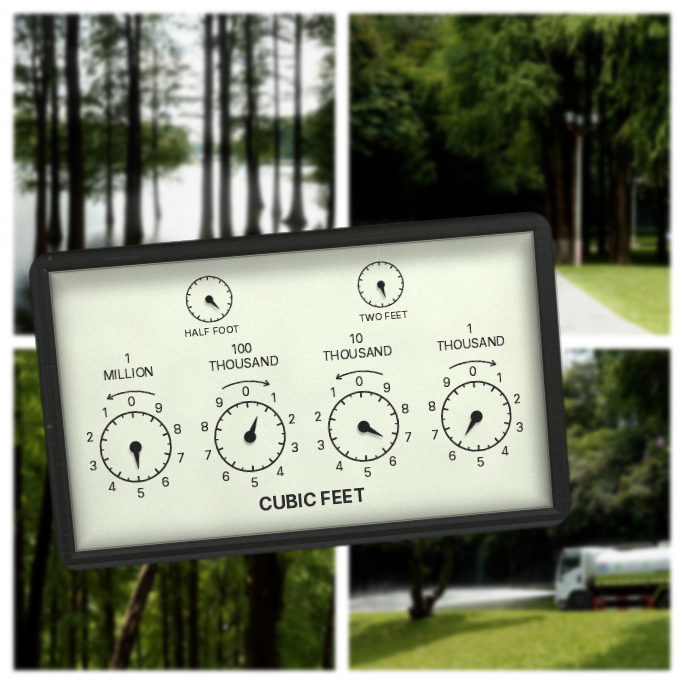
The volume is 506600 ft³
